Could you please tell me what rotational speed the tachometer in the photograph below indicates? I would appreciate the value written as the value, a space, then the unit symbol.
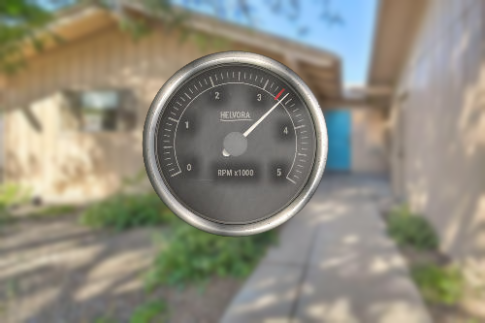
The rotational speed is 3400 rpm
